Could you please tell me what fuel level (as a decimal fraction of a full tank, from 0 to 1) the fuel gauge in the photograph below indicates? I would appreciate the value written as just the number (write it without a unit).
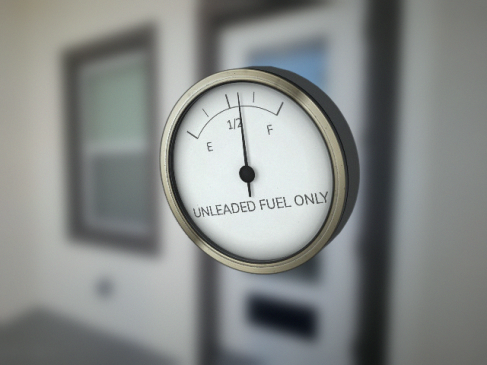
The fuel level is 0.625
